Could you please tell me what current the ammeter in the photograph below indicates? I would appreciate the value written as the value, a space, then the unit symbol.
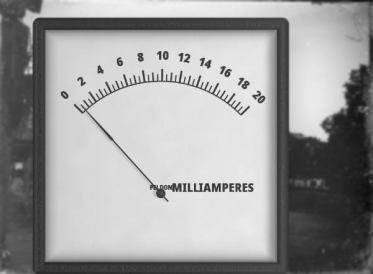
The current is 0.5 mA
